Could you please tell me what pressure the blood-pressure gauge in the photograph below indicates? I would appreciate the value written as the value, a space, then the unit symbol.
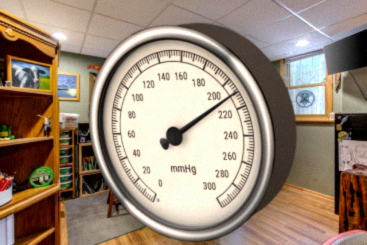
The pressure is 210 mmHg
